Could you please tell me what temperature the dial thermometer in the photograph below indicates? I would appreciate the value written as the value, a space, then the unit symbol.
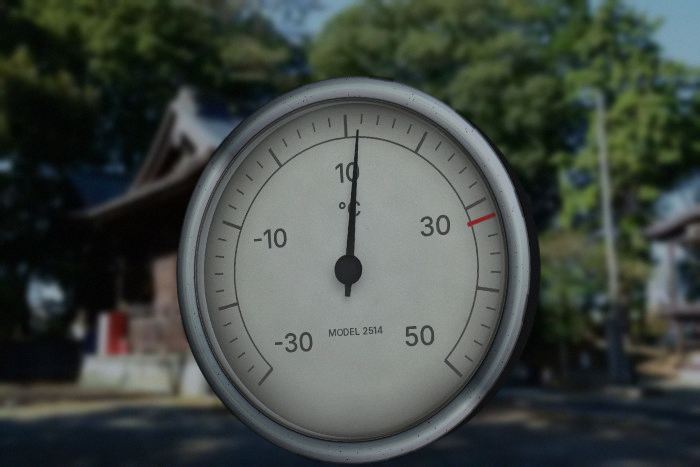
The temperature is 12 °C
